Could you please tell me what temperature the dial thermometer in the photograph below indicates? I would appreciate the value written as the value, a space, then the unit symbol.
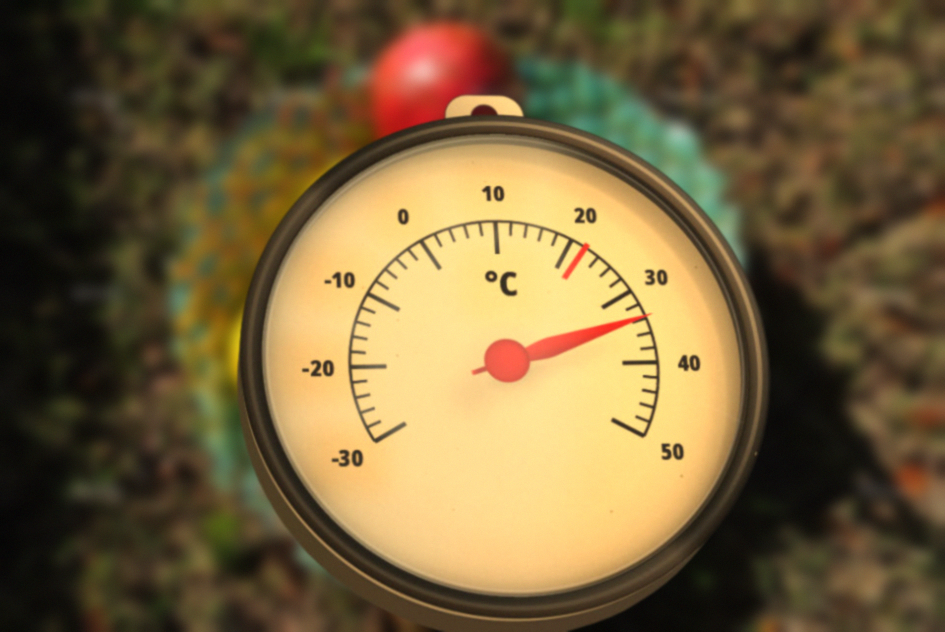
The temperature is 34 °C
